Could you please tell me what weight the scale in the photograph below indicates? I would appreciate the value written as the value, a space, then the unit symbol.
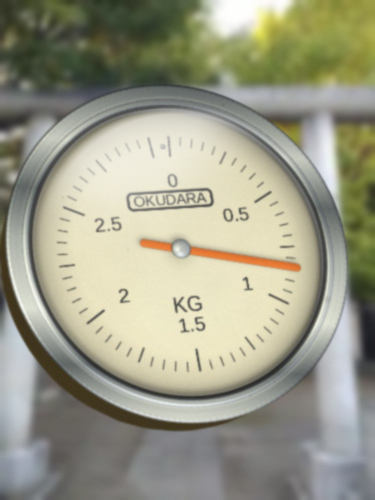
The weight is 0.85 kg
